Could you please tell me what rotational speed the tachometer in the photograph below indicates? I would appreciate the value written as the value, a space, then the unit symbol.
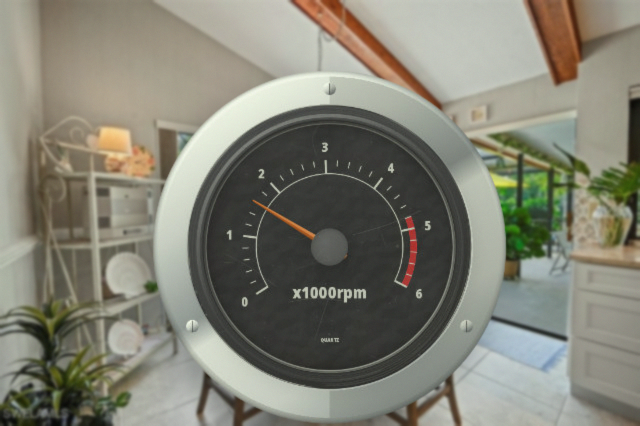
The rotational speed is 1600 rpm
